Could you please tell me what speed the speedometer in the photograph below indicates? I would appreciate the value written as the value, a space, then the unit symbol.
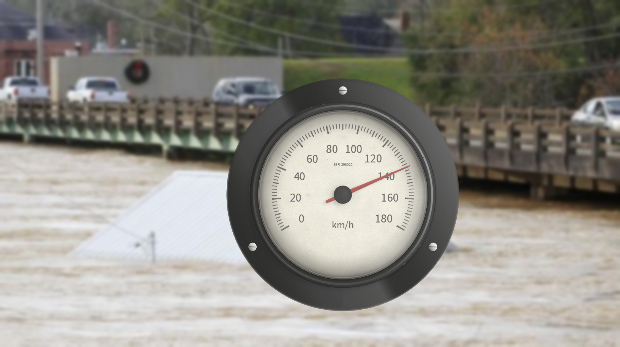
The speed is 140 km/h
